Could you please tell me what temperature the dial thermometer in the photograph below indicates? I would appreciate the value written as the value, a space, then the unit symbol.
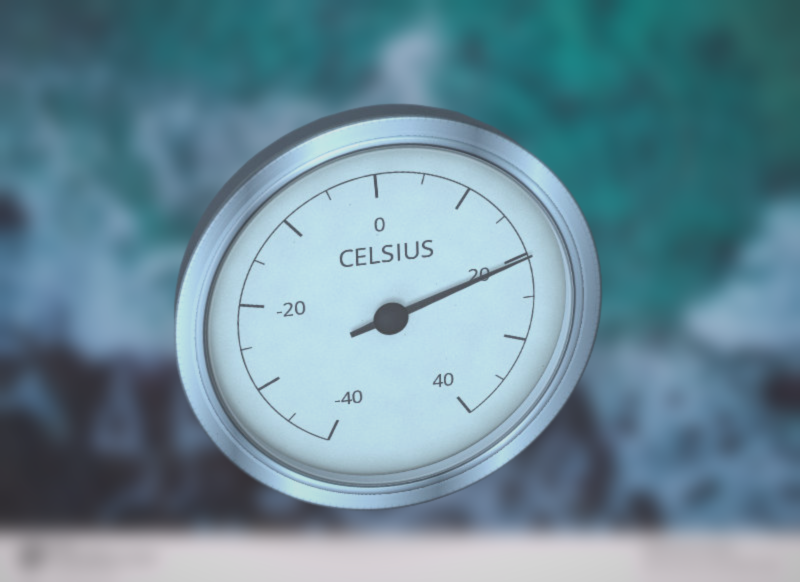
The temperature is 20 °C
